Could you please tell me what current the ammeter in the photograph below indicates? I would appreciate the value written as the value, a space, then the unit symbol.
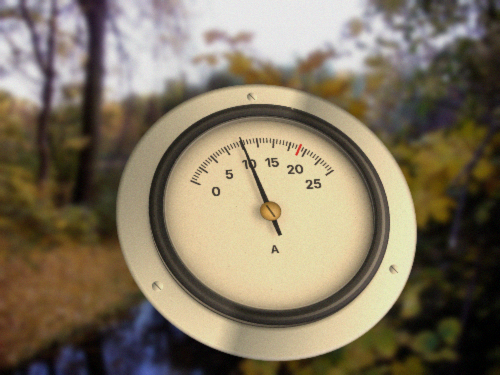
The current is 10 A
